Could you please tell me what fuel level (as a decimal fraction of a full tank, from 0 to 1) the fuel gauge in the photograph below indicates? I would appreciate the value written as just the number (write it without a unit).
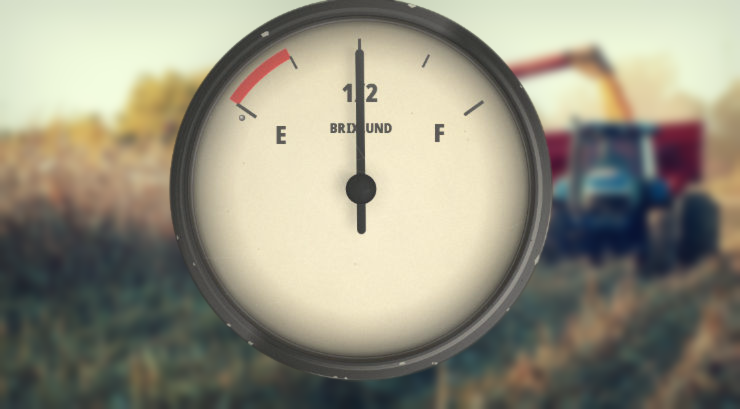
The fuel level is 0.5
